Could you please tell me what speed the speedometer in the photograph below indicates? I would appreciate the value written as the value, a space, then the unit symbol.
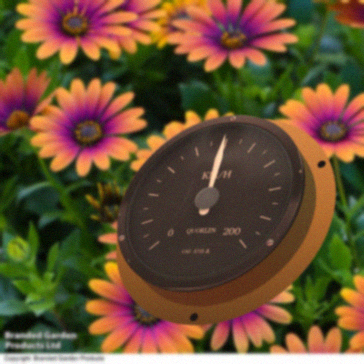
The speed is 100 km/h
